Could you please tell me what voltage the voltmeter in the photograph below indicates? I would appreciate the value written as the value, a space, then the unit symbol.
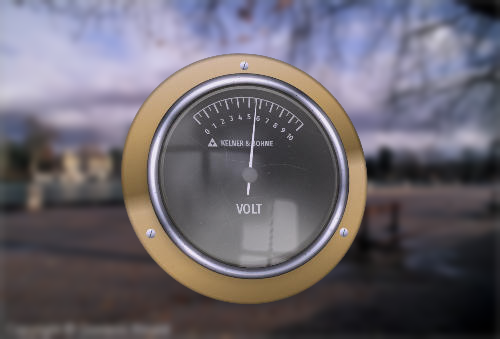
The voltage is 5.5 V
